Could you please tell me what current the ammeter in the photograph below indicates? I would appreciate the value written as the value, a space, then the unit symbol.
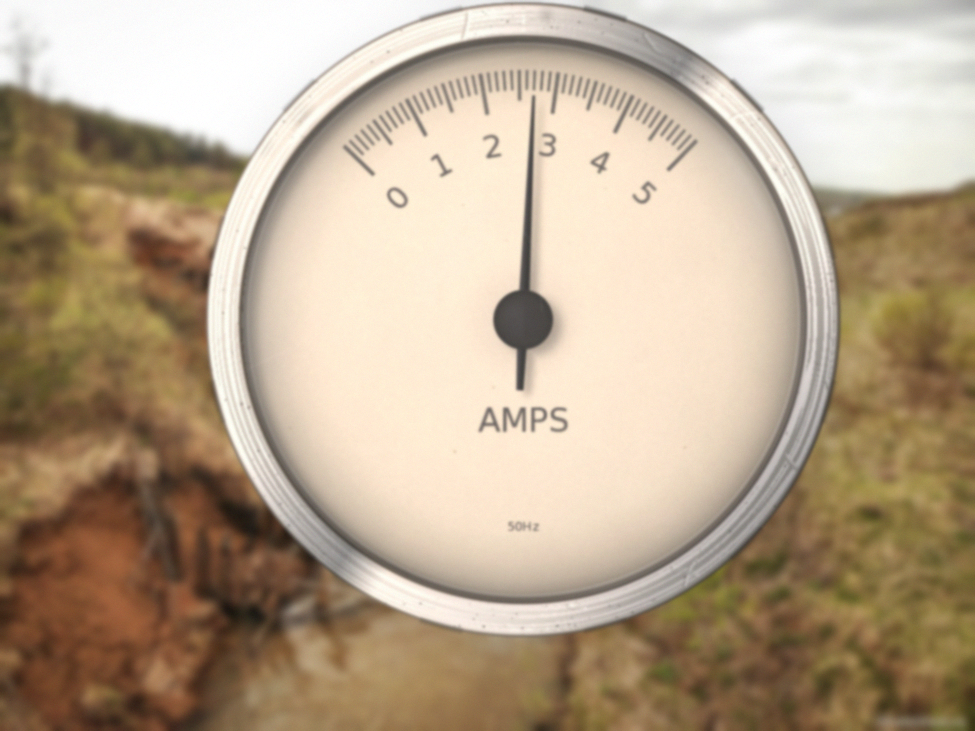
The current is 2.7 A
